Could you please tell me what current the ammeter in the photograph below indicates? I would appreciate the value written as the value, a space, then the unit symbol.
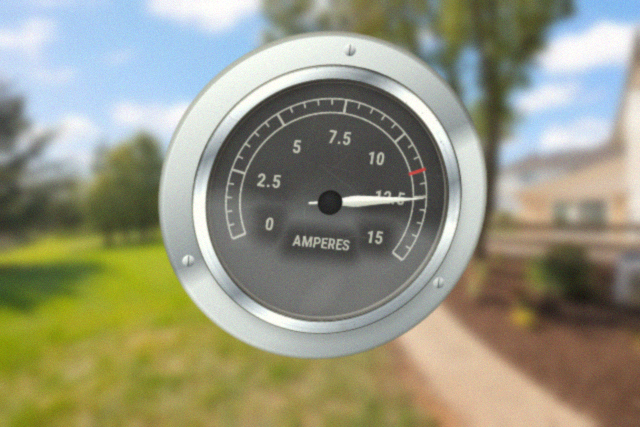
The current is 12.5 A
